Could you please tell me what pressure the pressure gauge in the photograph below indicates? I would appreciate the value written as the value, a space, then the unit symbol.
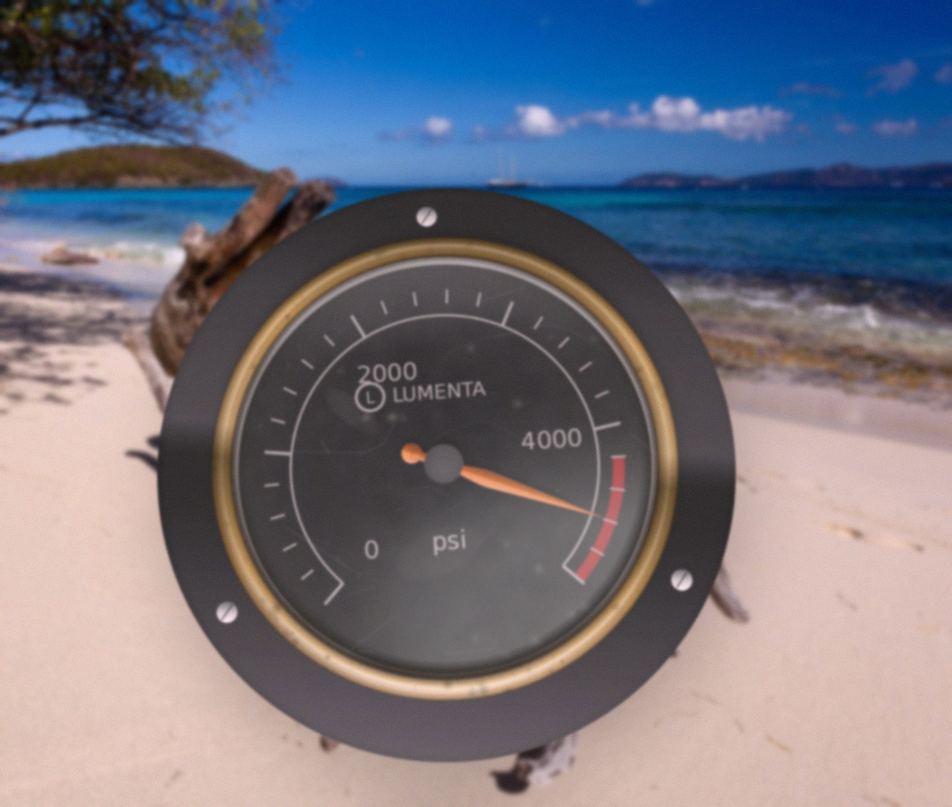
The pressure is 4600 psi
